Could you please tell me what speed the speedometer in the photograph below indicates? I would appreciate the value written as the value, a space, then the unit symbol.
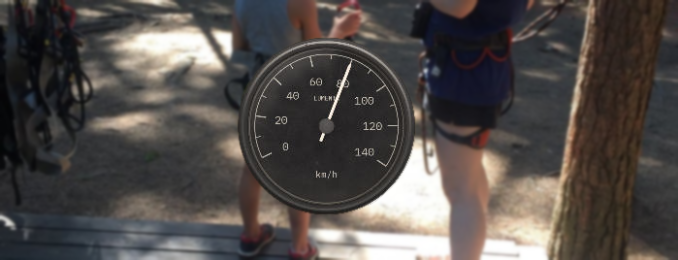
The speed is 80 km/h
